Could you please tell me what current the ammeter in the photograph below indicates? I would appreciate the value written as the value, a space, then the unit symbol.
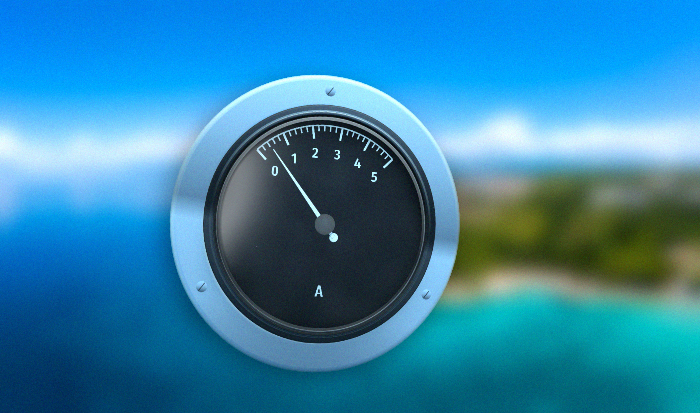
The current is 0.4 A
